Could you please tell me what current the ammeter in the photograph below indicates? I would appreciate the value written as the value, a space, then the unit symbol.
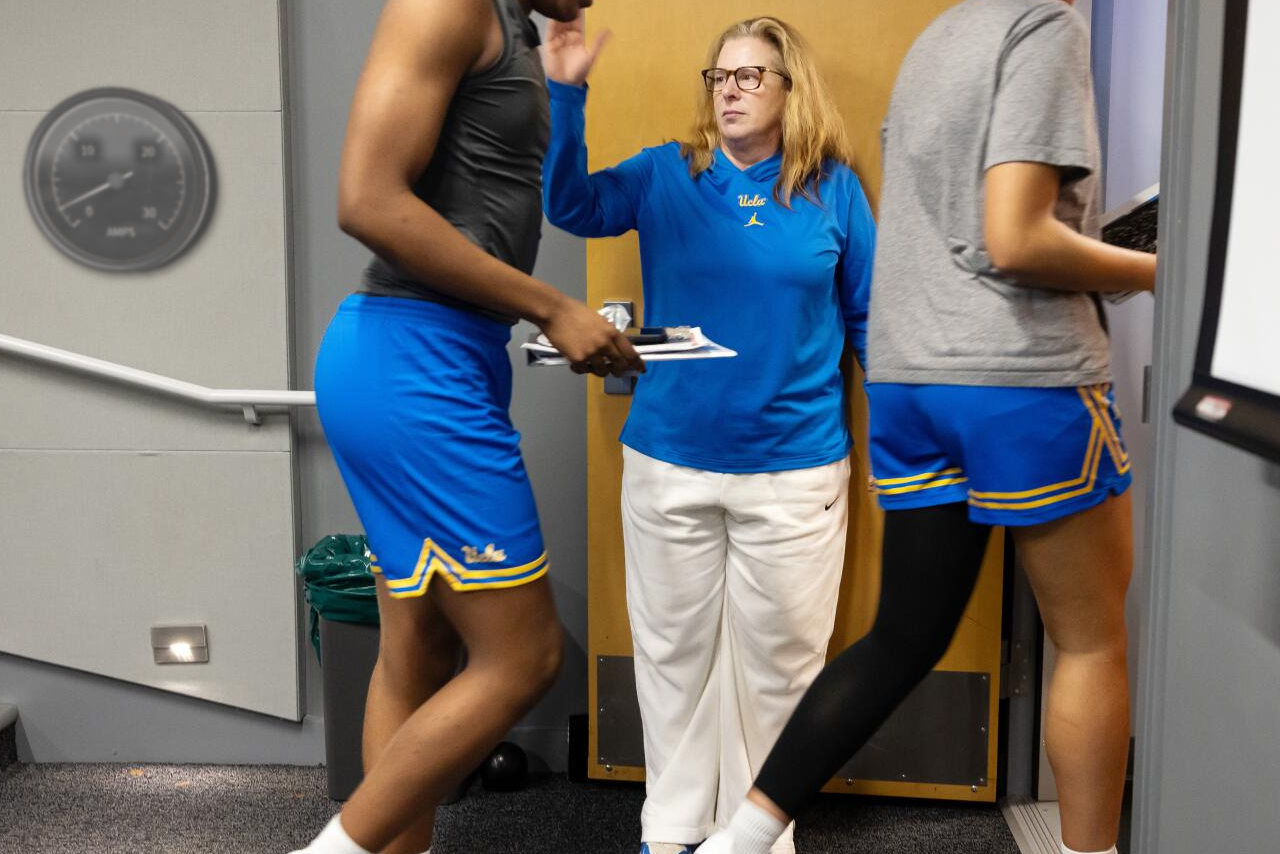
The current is 2 A
